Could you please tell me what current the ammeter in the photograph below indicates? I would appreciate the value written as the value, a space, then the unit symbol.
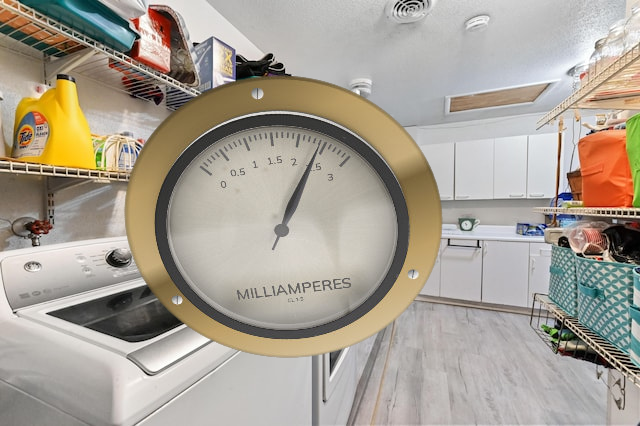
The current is 2.4 mA
